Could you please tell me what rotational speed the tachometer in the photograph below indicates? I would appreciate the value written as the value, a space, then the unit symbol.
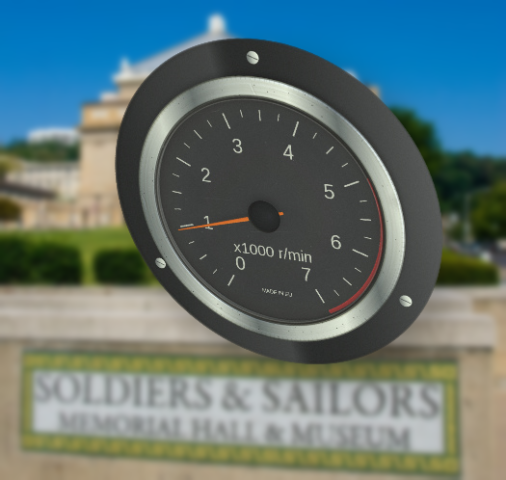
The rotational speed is 1000 rpm
